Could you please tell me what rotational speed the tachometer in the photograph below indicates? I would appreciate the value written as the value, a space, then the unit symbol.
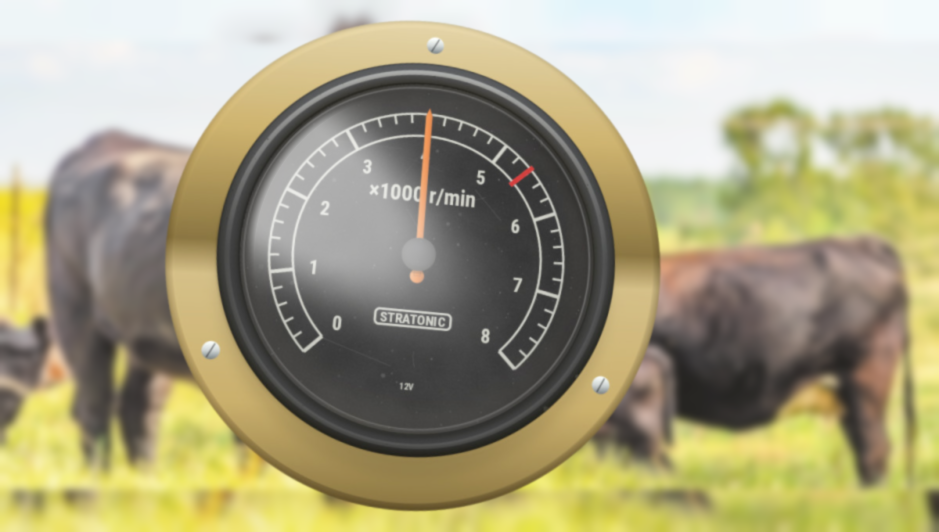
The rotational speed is 4000 rpm
